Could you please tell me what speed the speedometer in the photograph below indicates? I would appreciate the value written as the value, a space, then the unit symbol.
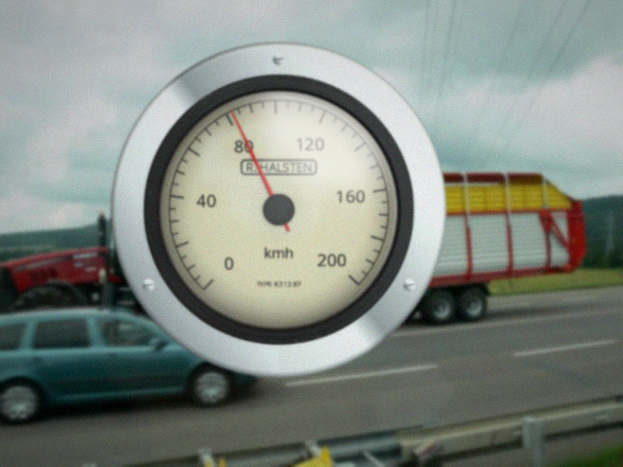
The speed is 82.5 km/h
